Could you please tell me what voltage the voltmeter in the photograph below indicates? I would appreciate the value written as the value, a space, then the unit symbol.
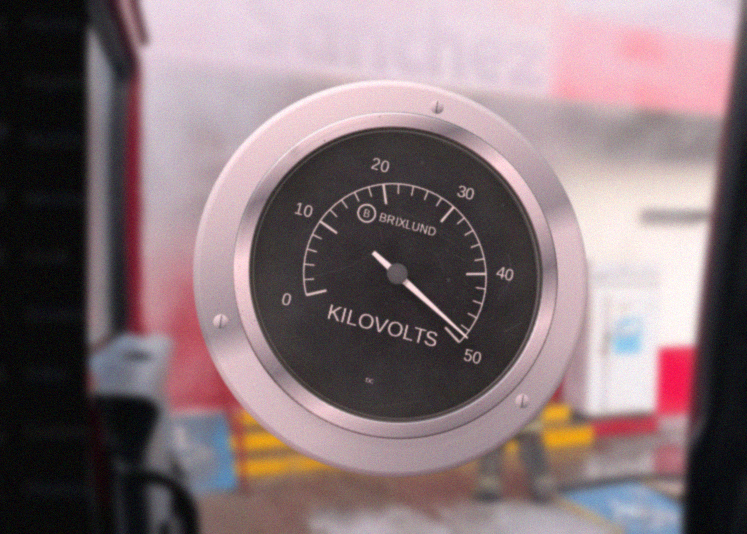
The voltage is 49 kV
